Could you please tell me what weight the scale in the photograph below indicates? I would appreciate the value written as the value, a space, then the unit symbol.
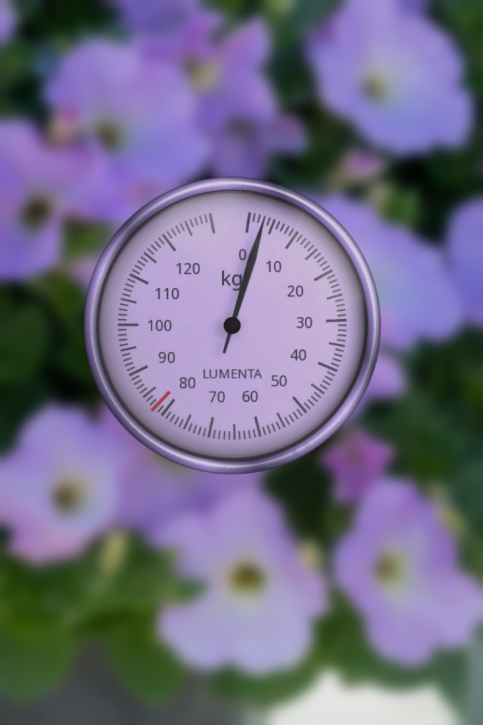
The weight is 3 kg
